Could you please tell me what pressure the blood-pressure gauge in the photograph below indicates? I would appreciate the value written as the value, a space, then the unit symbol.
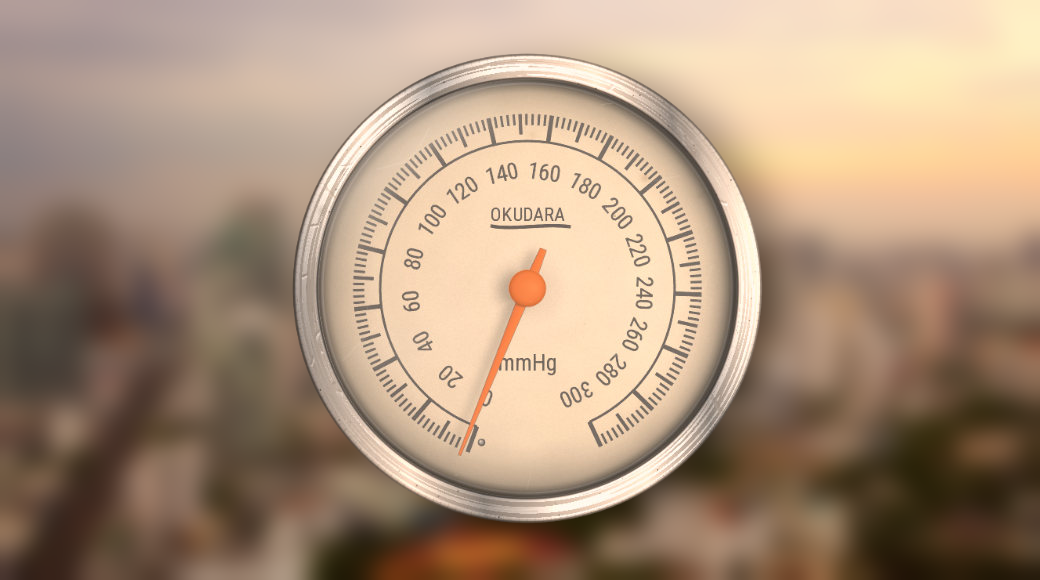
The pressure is 2 mmHg
